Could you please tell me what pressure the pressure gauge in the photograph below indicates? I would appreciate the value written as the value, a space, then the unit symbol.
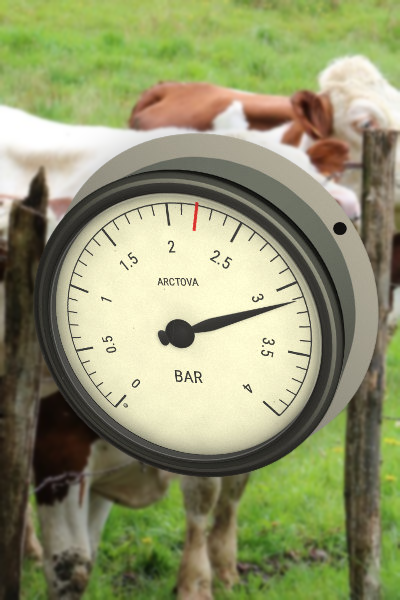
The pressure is 3.1 bar
